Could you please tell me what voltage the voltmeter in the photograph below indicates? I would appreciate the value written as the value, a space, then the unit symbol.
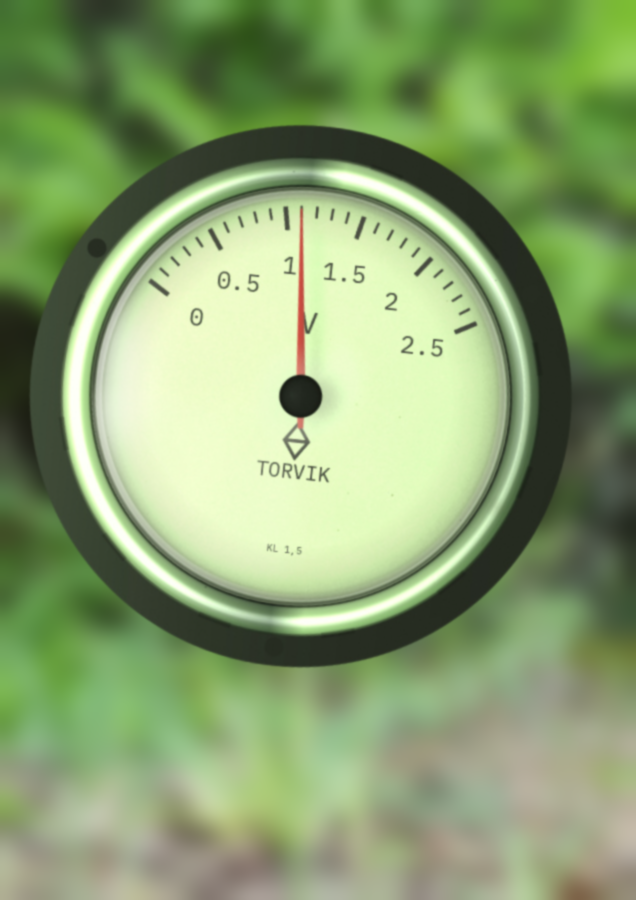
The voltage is 1.1 V
